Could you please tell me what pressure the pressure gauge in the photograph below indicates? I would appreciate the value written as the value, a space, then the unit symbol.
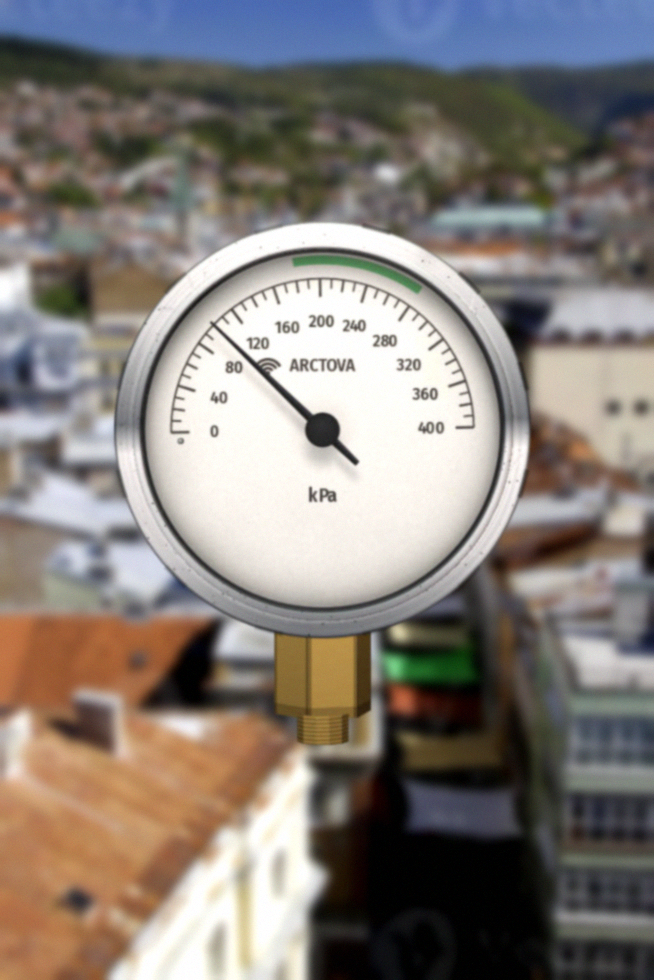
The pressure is 100 kPa
